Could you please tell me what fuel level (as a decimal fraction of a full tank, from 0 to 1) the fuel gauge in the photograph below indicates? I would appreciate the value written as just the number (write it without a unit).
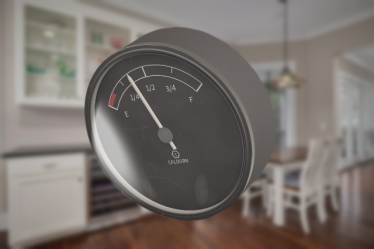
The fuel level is 0.375
